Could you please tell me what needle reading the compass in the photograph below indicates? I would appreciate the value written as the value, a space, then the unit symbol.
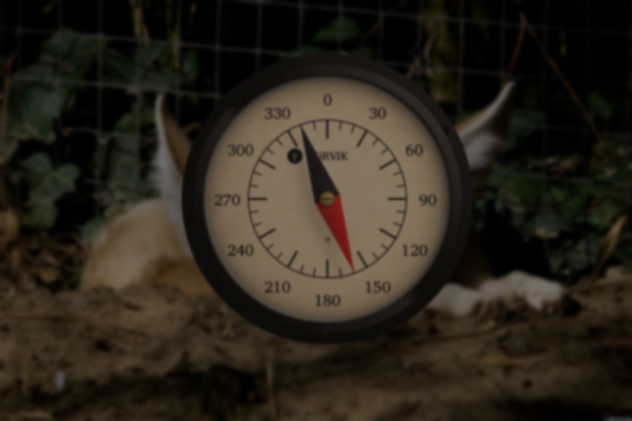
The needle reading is 160 °
